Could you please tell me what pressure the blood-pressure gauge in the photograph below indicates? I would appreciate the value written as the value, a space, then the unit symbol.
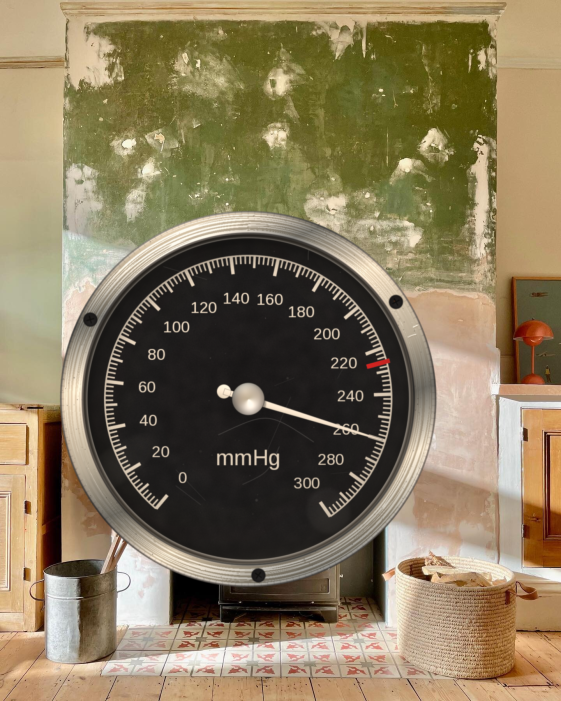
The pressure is 260 mmHg
